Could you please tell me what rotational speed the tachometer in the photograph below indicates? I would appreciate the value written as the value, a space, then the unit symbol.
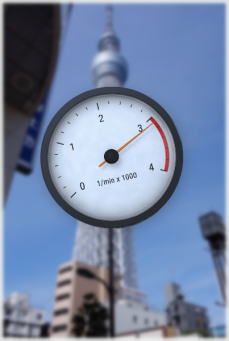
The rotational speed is 3100 rpm
